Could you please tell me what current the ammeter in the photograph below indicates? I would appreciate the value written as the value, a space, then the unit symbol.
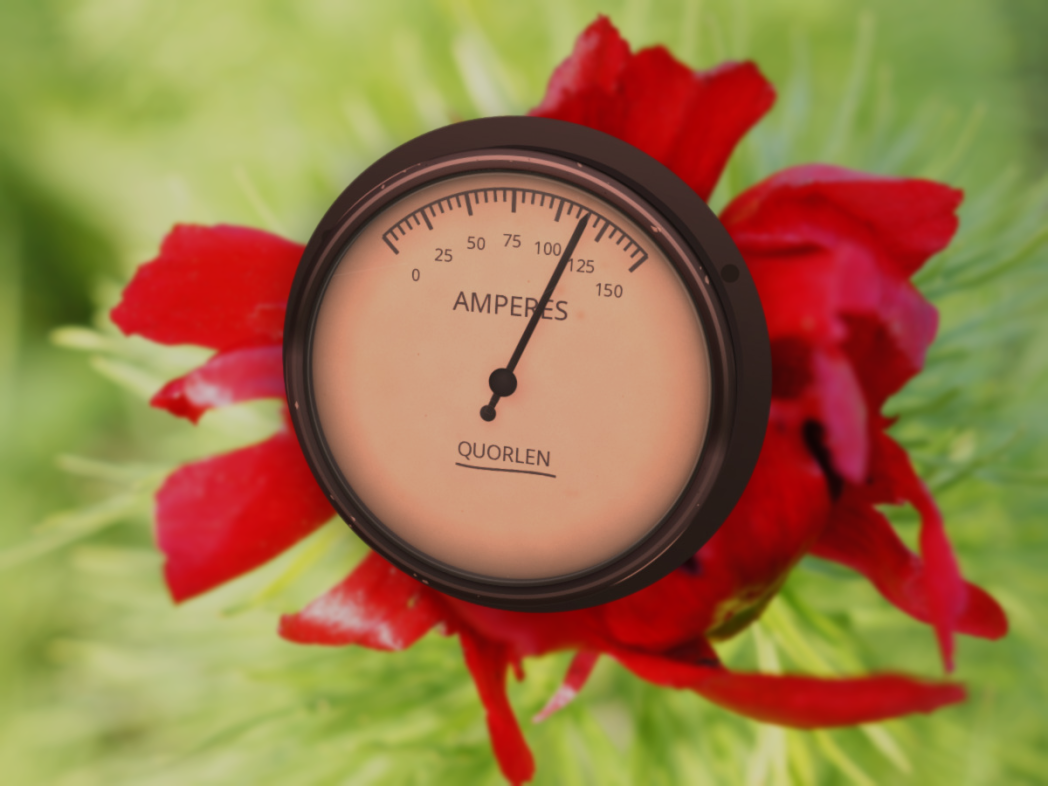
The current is 115 A
